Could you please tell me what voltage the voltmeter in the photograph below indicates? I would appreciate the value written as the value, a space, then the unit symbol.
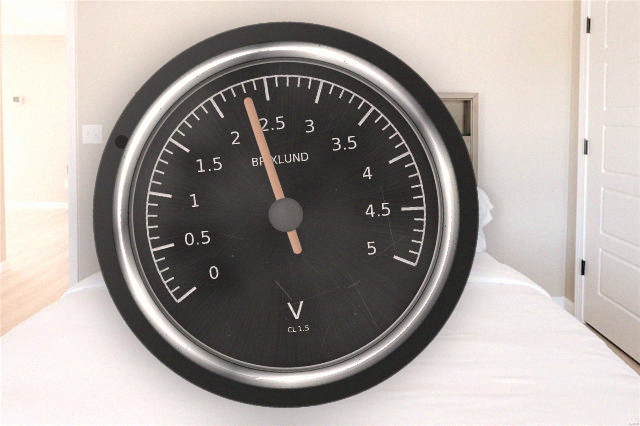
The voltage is 2.3 V
